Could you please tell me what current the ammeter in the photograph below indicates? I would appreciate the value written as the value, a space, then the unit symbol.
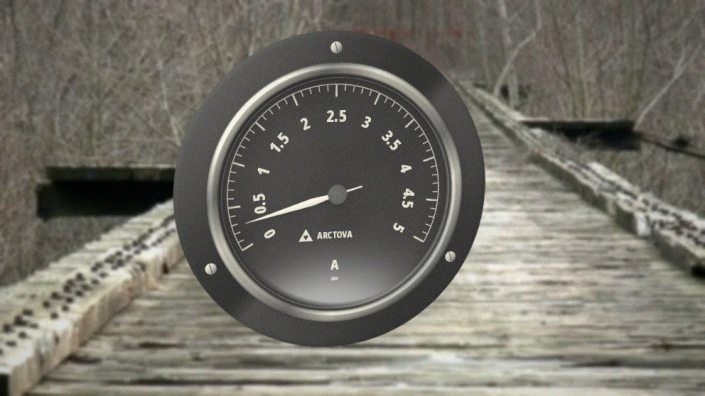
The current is 0.3 A
